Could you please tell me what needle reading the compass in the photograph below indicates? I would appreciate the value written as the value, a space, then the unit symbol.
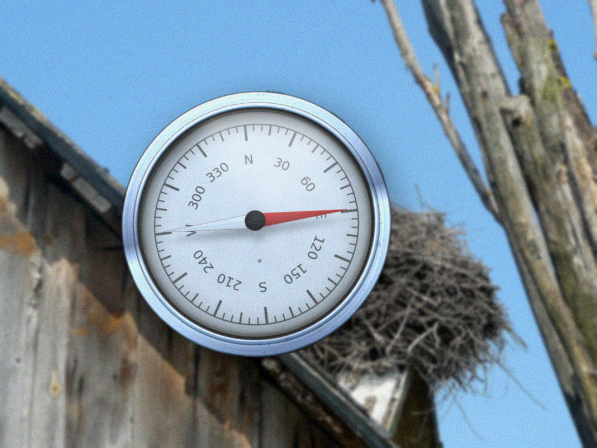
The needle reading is 90 °
